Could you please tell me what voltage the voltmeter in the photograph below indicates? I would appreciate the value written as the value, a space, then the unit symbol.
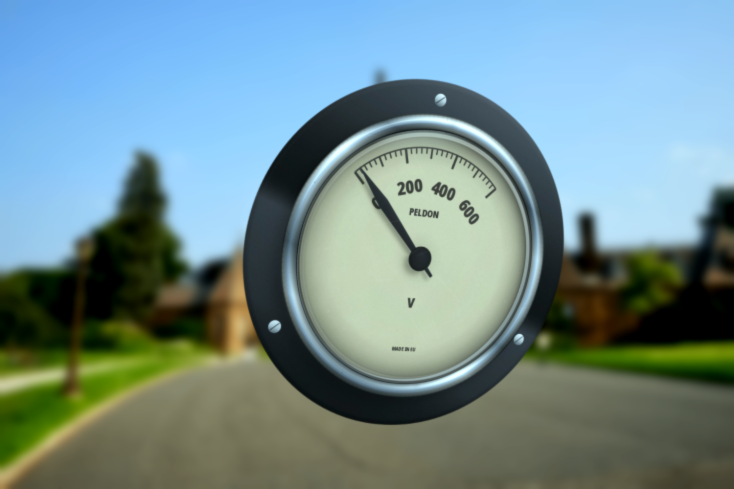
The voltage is 20 V
